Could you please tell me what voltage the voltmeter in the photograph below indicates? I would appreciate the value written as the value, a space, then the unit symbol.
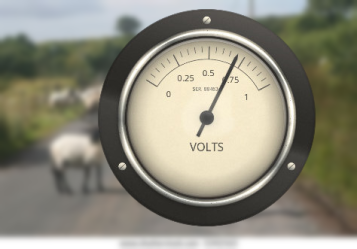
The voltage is 0.7 V
